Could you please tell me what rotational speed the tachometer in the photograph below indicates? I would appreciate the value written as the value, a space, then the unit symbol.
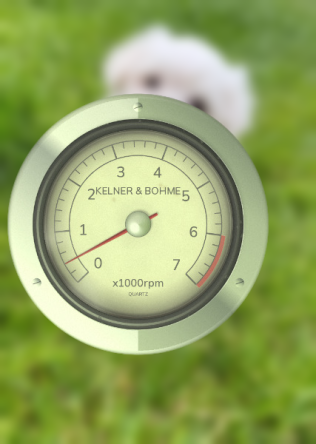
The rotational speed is 400 rpm
